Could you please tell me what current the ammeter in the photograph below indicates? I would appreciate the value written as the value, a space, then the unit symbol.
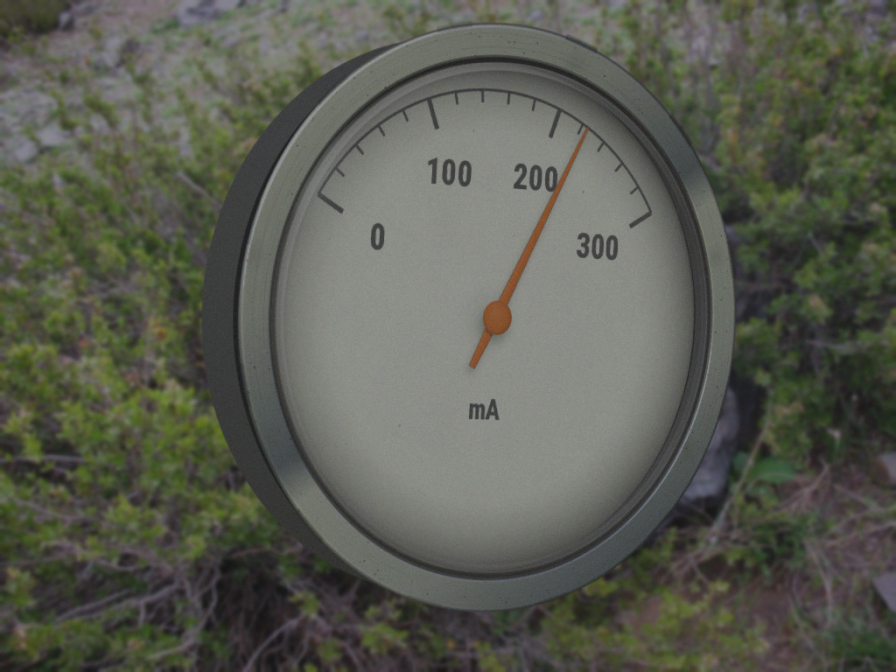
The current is 220 mA
